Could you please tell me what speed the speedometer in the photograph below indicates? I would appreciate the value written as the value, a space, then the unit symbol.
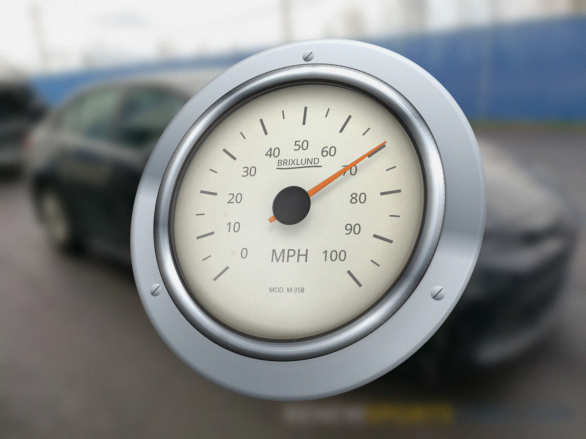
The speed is 70 mph
